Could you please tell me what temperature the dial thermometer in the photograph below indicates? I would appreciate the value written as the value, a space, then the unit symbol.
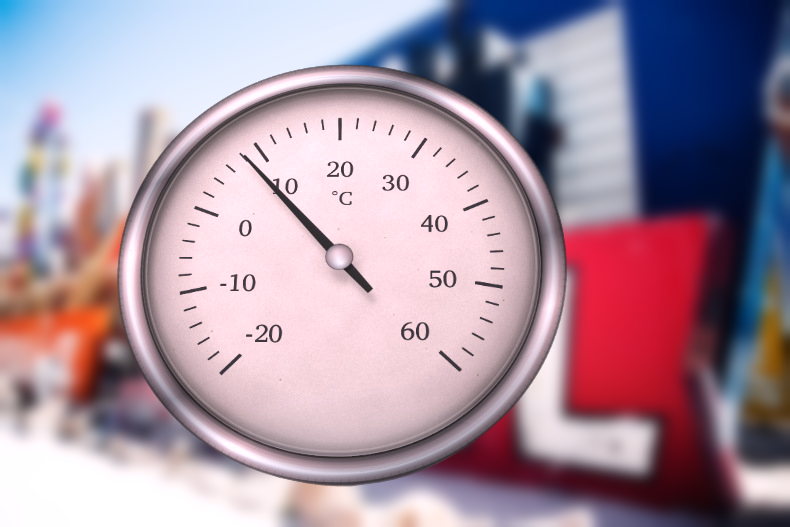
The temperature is 8 °C
